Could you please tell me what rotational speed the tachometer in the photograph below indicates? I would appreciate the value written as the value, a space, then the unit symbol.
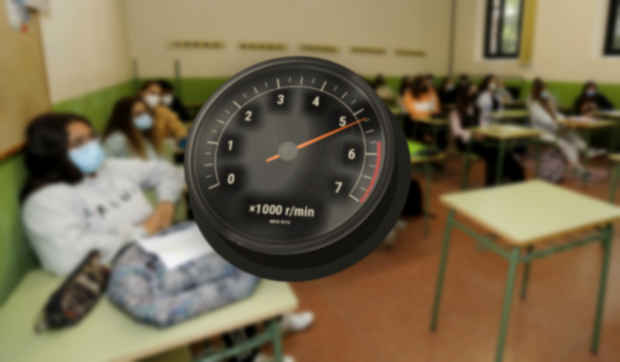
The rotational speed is 5250 rpm
